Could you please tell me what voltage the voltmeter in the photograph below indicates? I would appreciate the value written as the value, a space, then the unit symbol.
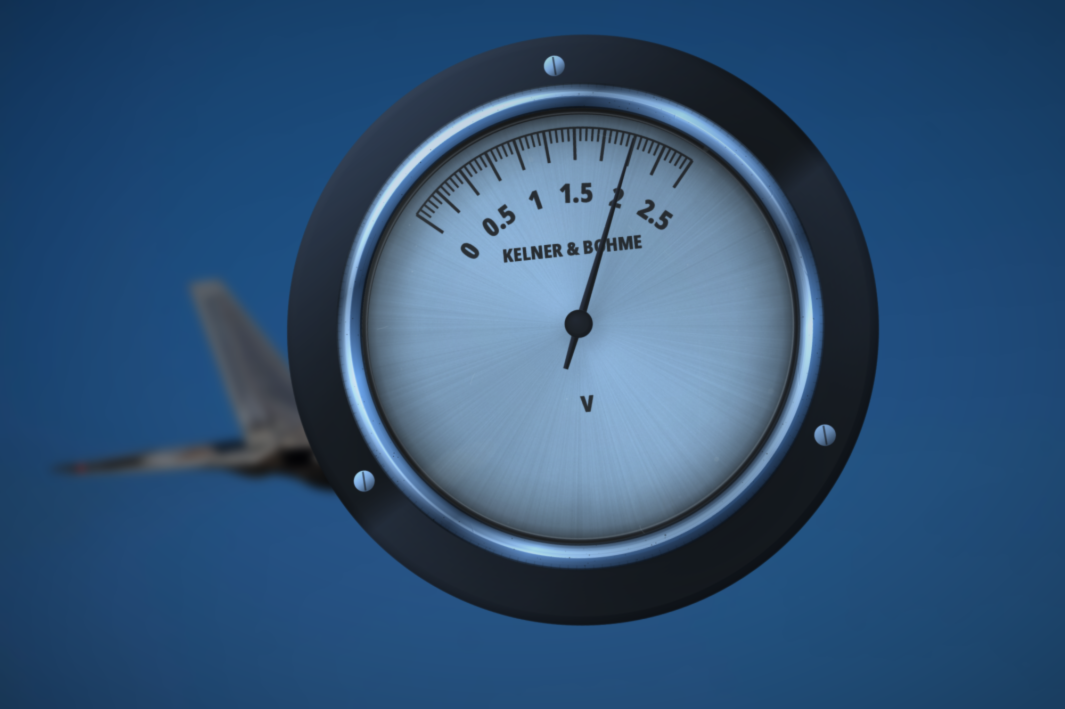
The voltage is 2 V
